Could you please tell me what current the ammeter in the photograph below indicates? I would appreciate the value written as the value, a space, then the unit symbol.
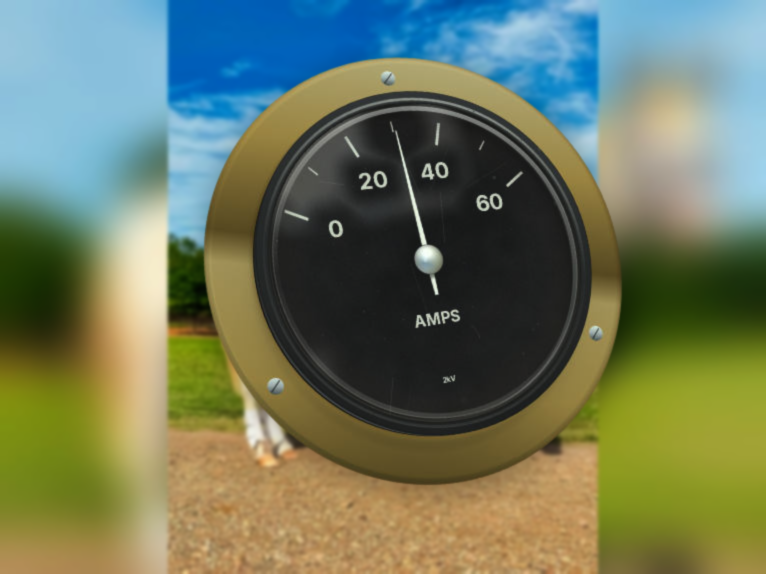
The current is 30 A
